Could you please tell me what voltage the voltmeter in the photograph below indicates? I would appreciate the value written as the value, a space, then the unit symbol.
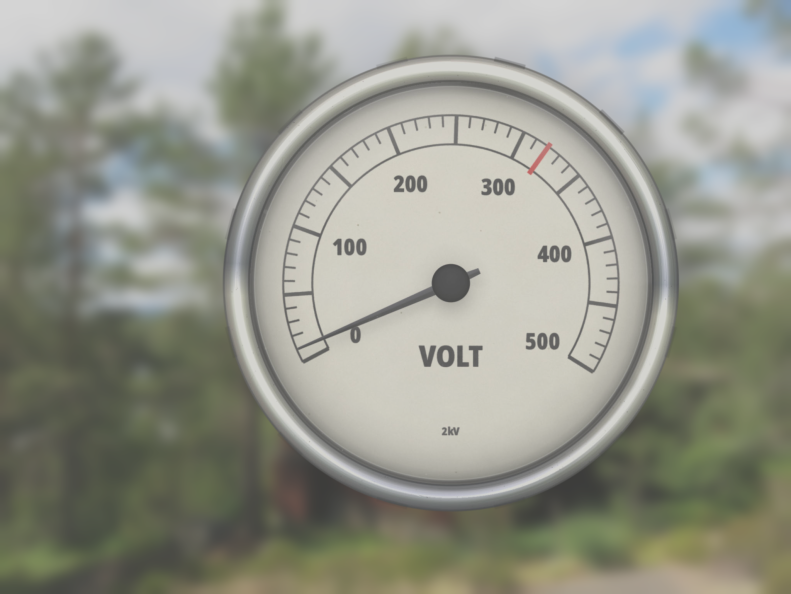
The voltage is 10 V
